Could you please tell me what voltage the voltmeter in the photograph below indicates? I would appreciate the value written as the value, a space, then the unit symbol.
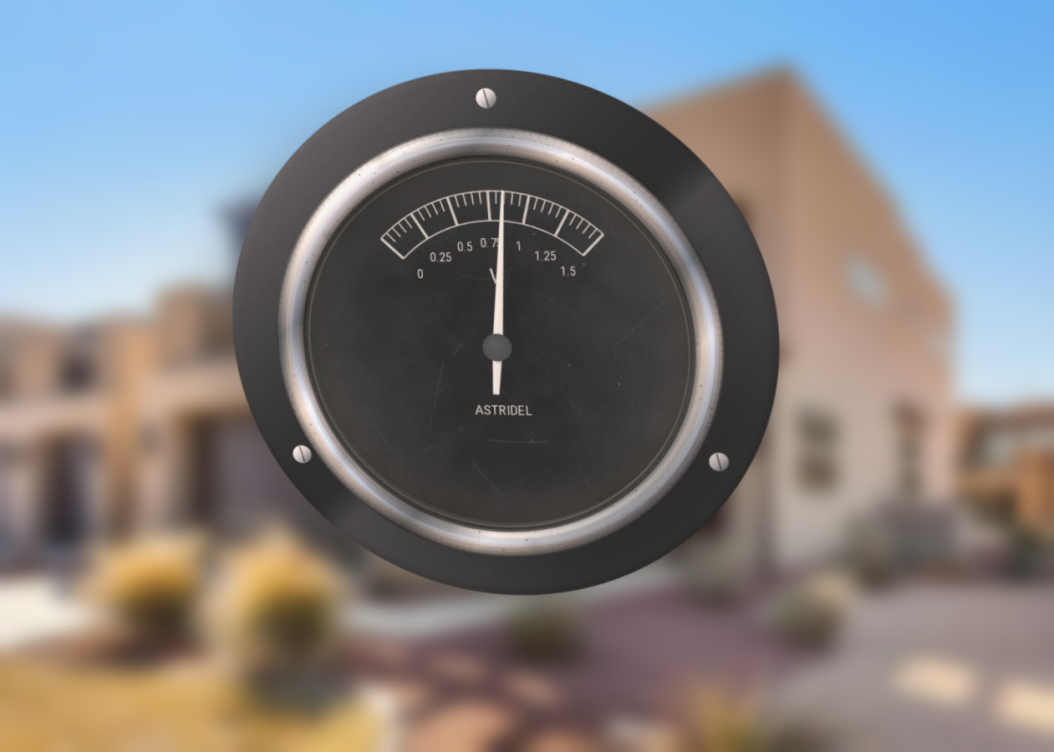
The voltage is 0.85 V
